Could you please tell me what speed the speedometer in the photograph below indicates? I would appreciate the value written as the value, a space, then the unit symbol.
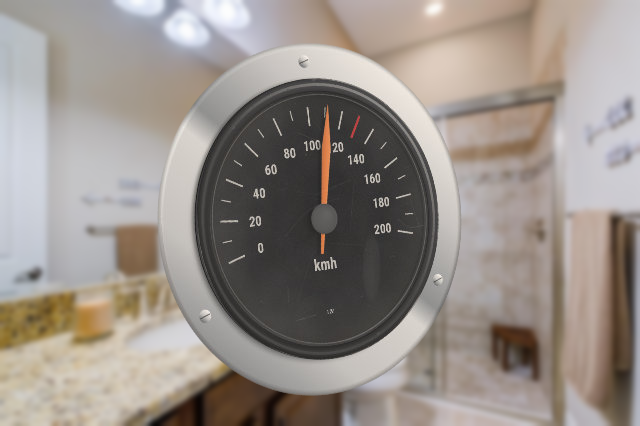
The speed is 110 km/h
